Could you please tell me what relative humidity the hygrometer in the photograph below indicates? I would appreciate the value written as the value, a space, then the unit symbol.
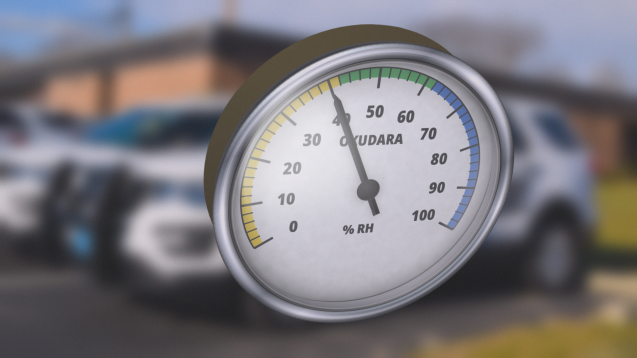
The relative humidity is 40 %
